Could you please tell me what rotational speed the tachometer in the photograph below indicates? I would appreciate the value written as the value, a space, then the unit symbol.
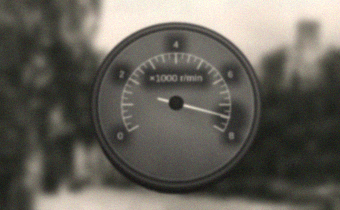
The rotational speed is 7500 rpm
